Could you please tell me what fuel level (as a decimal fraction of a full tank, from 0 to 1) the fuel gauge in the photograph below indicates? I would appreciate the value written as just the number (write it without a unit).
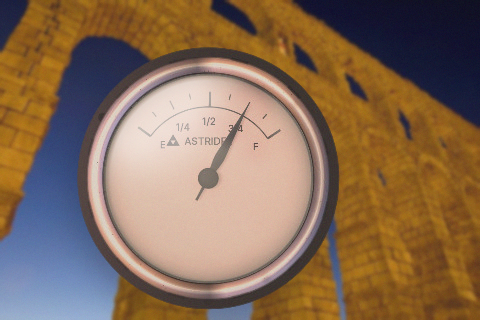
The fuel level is 0.75
